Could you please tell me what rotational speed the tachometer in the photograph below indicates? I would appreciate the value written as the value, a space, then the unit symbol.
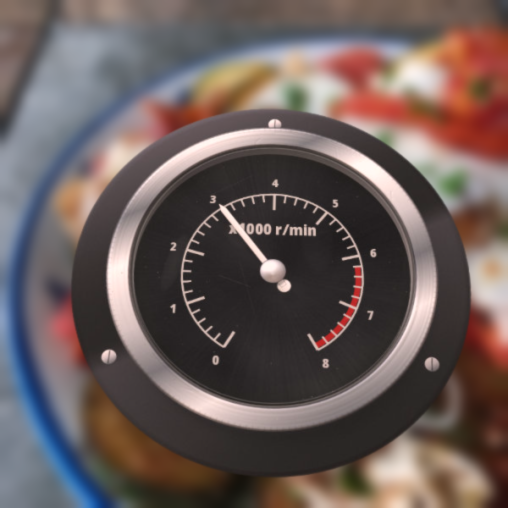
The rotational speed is 3000 rpm
